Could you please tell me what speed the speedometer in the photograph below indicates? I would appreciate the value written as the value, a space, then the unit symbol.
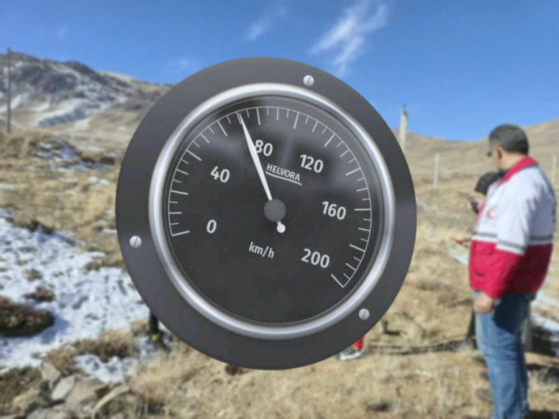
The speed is 70 km/h
